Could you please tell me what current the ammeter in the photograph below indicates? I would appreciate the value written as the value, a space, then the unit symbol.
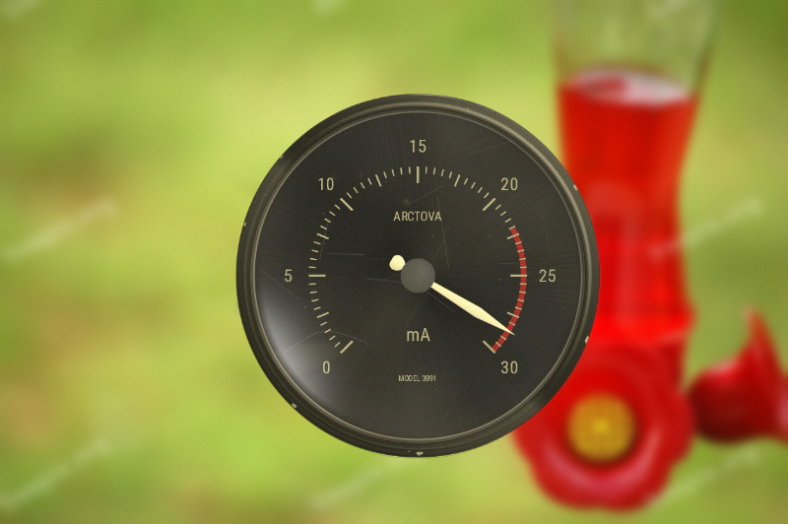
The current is 28.5 mA
